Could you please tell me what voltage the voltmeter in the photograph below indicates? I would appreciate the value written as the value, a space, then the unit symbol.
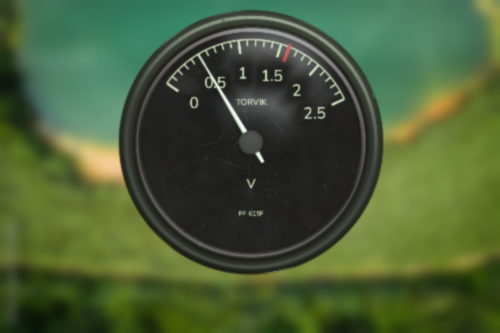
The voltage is 0.5 V
